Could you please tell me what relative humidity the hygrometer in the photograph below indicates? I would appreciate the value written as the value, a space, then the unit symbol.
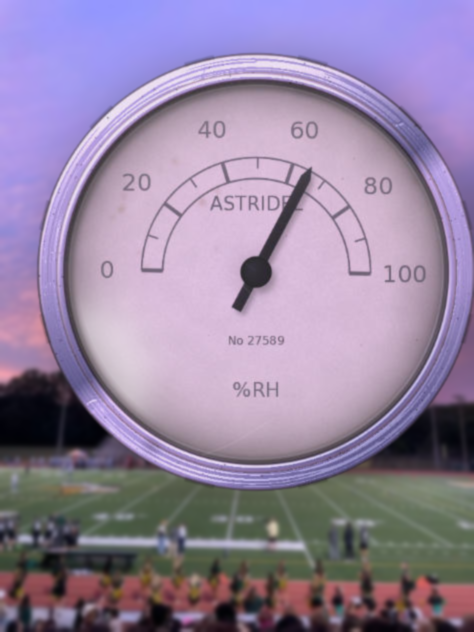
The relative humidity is 65 %
